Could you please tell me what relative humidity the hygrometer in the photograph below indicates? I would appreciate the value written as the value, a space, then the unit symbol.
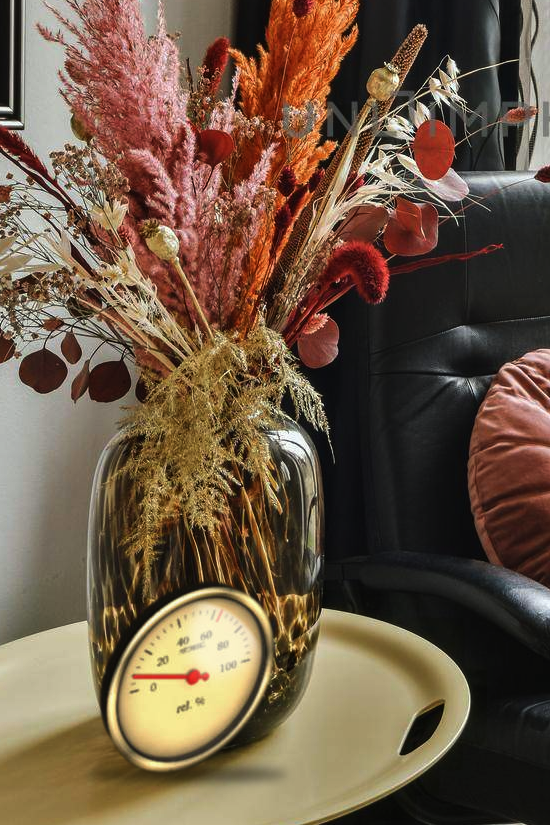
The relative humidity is 8 %
